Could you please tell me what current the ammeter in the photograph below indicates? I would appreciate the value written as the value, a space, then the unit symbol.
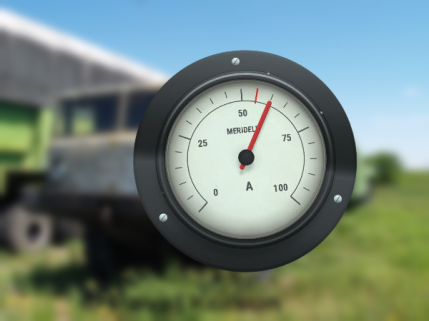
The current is 60 A
